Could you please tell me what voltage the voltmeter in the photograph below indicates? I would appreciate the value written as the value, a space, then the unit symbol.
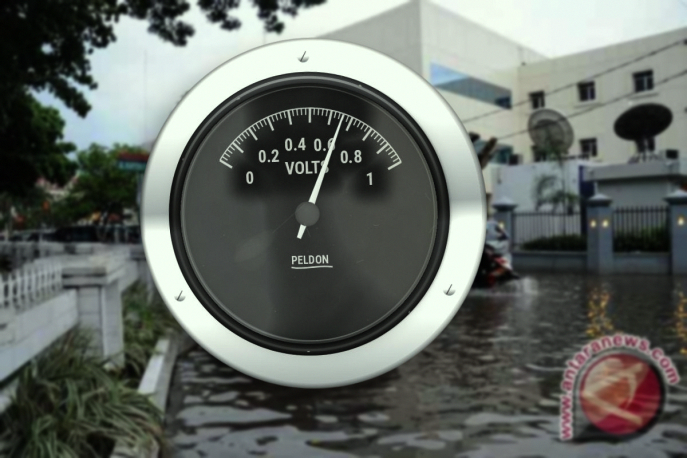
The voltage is 0.66 V
